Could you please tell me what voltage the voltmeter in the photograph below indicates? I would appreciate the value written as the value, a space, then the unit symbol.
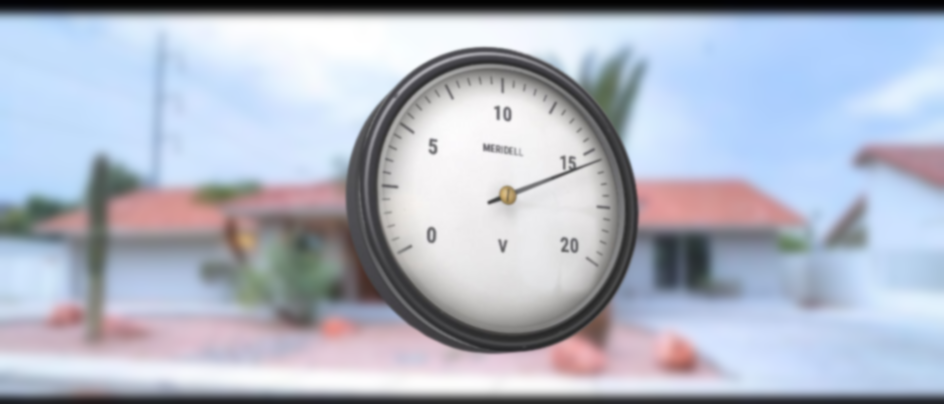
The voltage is 15.5 V
